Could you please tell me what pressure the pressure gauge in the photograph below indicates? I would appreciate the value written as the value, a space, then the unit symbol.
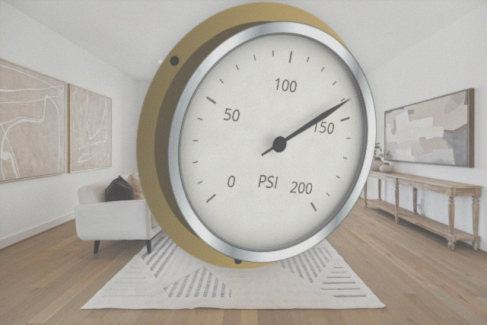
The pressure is 140 psi
